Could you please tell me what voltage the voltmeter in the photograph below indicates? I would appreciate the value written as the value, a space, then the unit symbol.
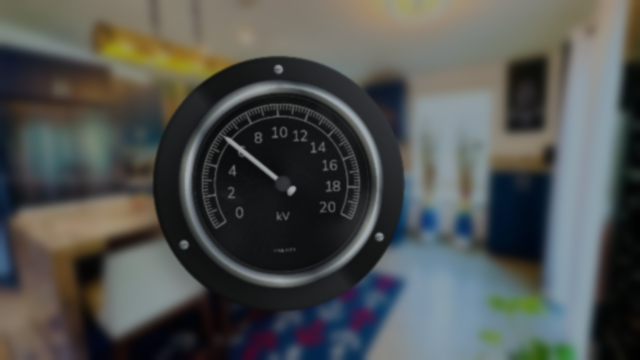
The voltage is 6 kV
